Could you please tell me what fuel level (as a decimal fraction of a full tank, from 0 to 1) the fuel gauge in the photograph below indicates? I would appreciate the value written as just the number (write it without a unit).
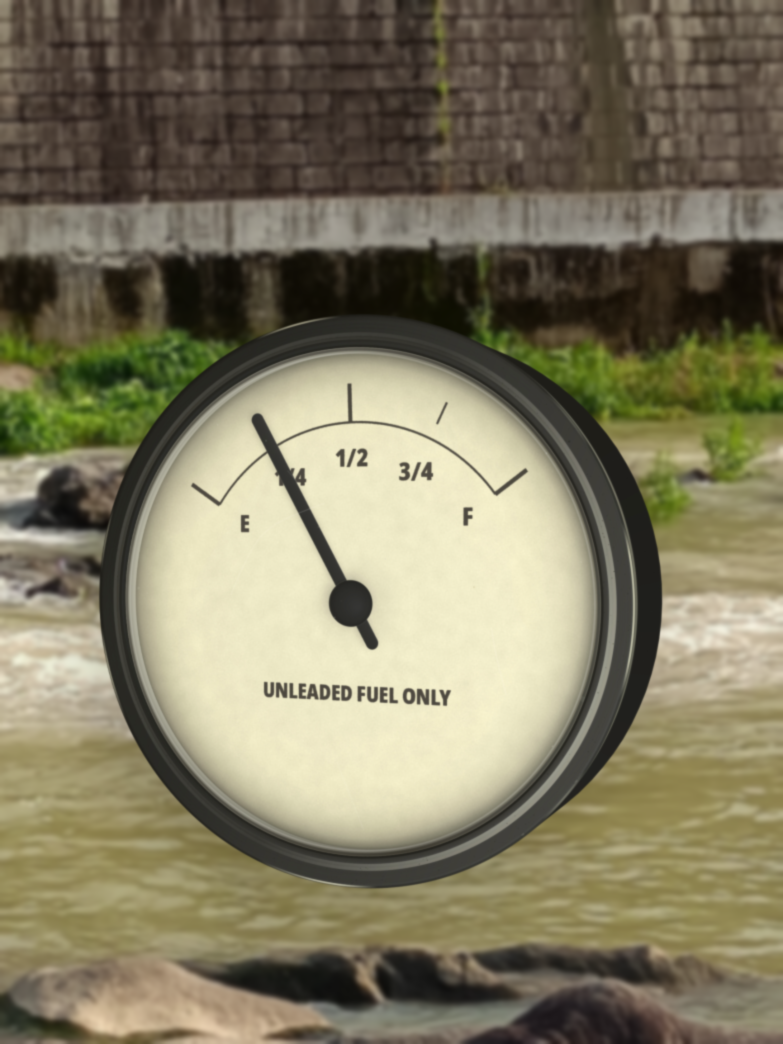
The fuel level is 0.25
